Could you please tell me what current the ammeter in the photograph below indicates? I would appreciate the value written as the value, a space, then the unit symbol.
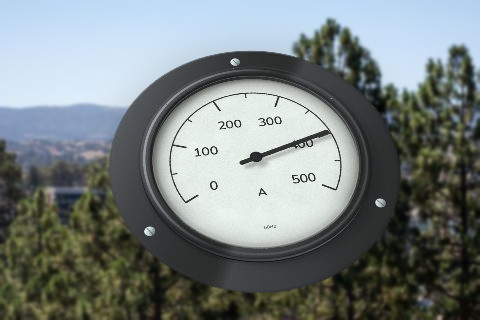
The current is 400 A
